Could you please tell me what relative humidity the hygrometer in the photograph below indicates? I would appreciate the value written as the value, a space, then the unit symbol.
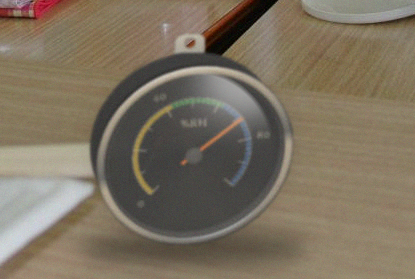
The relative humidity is 70 %
